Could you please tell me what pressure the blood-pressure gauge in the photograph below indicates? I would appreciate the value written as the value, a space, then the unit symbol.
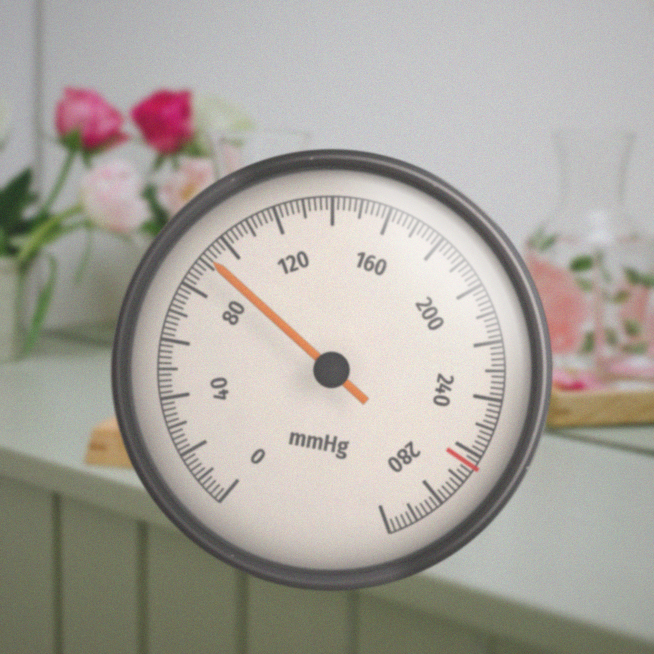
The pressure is 92 mmHg
